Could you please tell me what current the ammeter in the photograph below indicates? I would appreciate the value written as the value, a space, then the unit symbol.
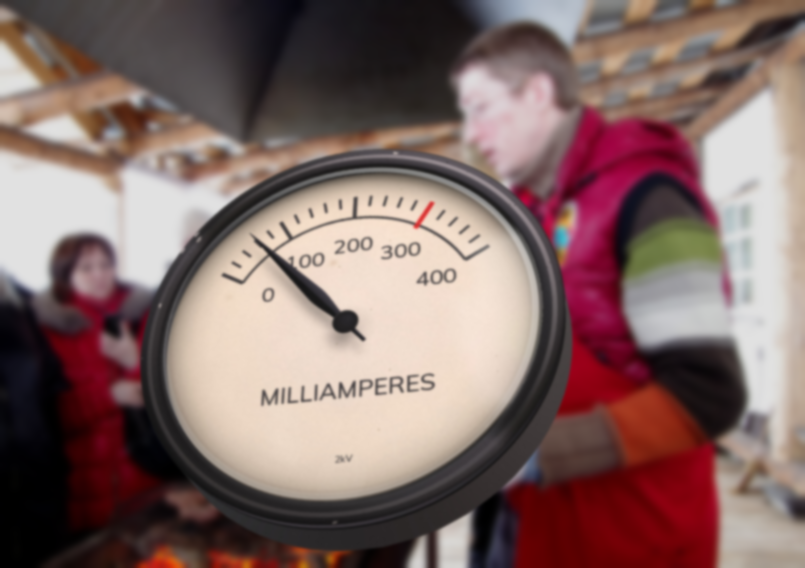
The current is 60 mA
